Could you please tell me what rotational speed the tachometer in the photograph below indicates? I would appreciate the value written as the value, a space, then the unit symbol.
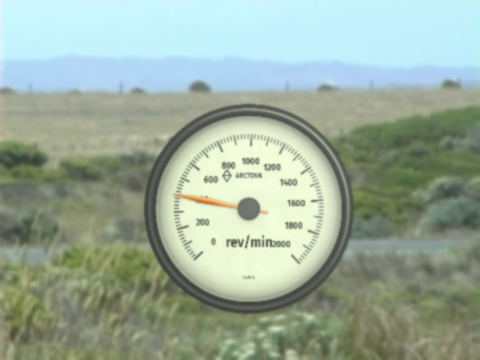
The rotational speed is 400 rpm
